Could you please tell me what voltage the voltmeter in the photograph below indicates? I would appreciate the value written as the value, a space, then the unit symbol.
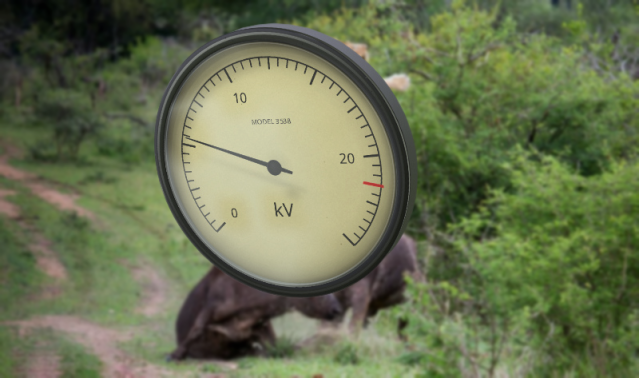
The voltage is 5.5 kV
